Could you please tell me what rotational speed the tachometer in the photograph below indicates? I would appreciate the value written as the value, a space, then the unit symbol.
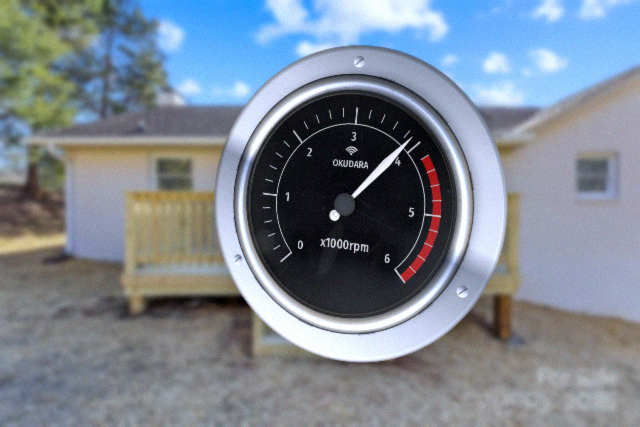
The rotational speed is 3900 rpm
